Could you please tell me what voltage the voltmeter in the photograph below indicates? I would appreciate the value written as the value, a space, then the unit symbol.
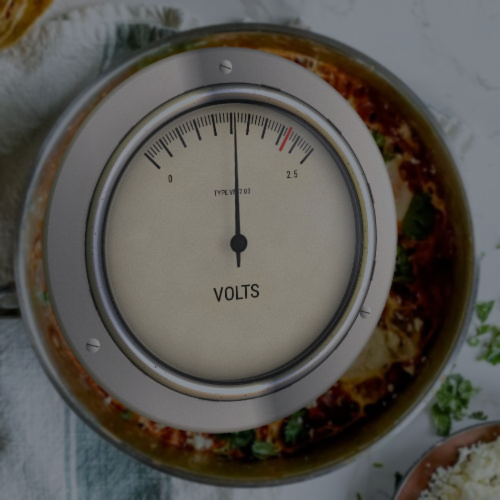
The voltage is 1.25 V
